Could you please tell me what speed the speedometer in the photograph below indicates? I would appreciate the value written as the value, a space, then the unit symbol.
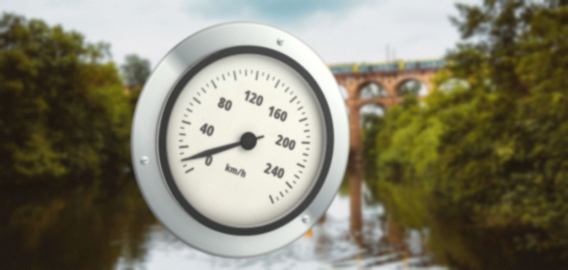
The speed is 10 km/h
